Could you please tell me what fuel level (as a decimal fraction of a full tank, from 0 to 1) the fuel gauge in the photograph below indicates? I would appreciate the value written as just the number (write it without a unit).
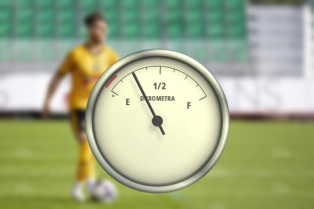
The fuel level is 0.25
